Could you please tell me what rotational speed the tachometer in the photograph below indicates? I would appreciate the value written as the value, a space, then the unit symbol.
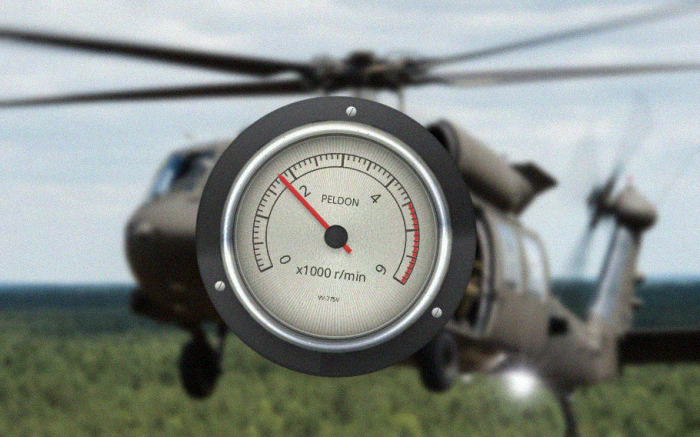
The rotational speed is 1800 rpm
